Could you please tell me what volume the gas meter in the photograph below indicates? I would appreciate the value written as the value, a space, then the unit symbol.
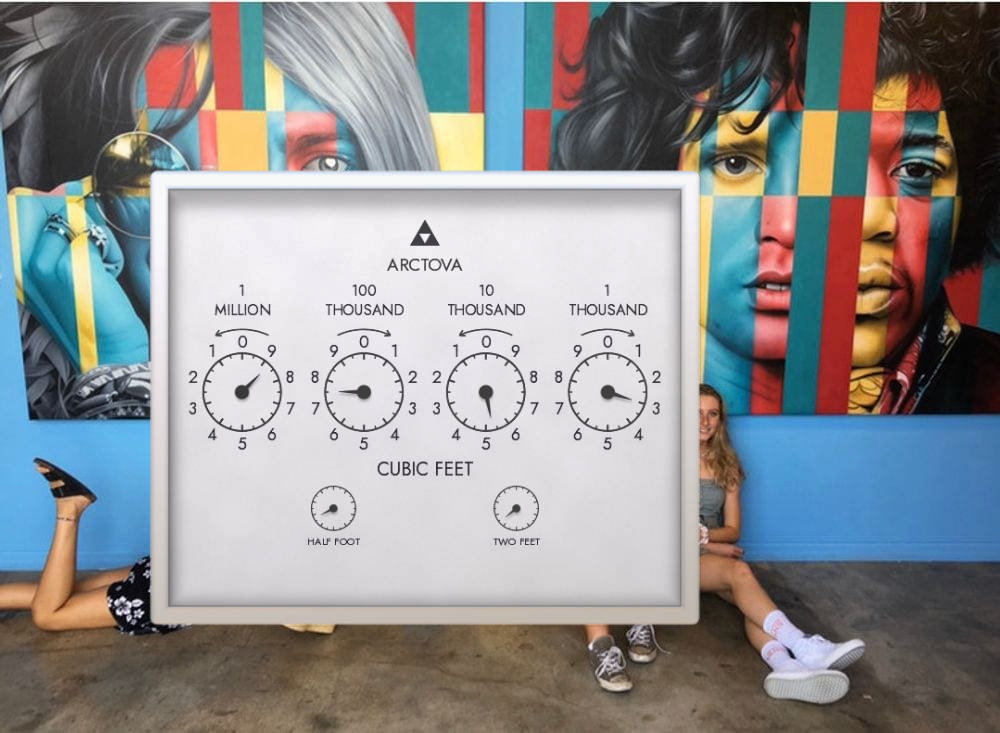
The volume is 875300 ft³
